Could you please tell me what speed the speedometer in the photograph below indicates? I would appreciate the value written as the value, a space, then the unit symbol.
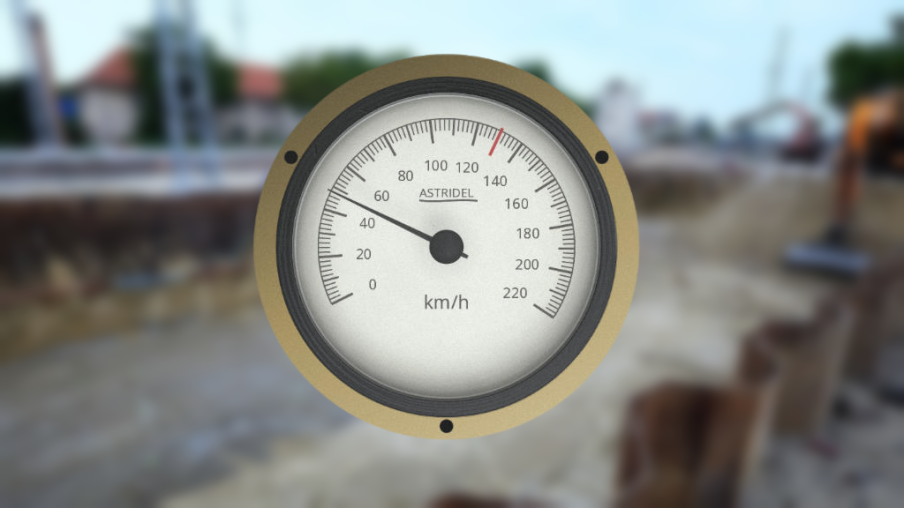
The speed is 48 km/h
